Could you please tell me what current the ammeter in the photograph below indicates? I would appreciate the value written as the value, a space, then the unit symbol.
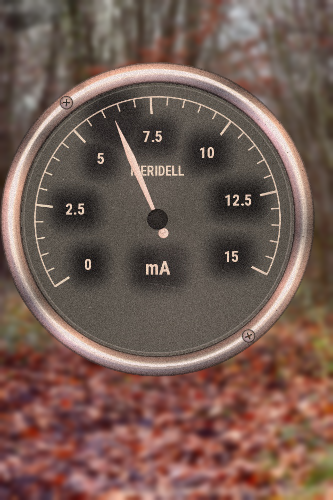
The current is 6.25 mA
